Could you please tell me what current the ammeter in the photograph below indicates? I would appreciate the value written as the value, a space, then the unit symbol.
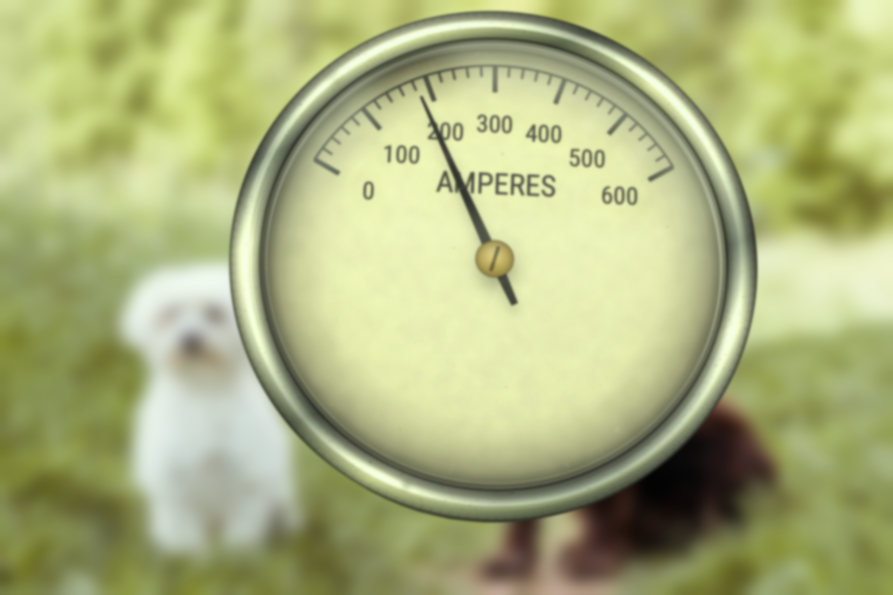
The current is 180 A
